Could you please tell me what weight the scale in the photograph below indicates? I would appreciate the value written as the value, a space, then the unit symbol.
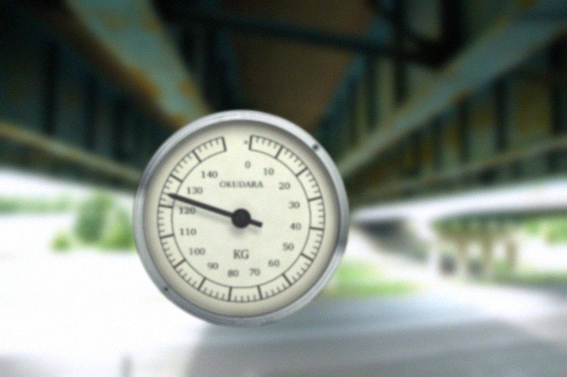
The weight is 124 kg
